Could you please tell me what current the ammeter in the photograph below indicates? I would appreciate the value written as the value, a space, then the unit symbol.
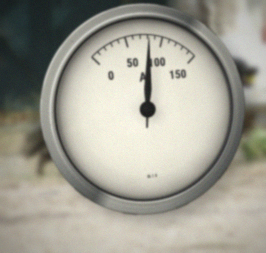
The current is 80 A
